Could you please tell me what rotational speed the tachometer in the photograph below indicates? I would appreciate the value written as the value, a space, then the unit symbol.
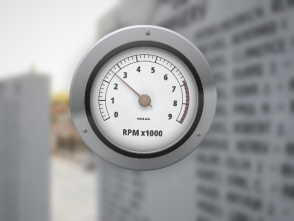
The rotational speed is 2600 rpm
